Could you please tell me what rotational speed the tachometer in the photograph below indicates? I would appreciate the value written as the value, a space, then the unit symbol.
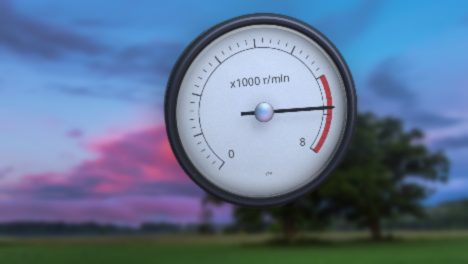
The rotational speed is 6800 rpm
